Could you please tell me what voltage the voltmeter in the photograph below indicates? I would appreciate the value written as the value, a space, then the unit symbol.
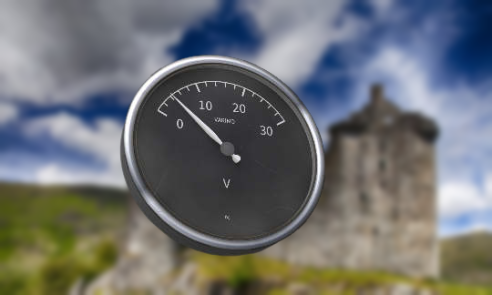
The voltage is 4 V
